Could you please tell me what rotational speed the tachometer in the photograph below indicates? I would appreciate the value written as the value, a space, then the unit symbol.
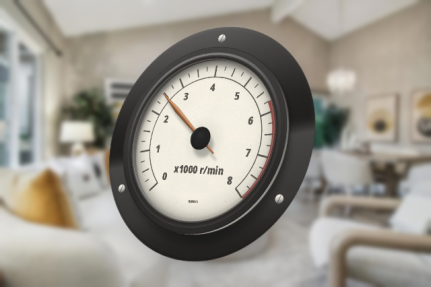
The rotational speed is 2500 rpm
